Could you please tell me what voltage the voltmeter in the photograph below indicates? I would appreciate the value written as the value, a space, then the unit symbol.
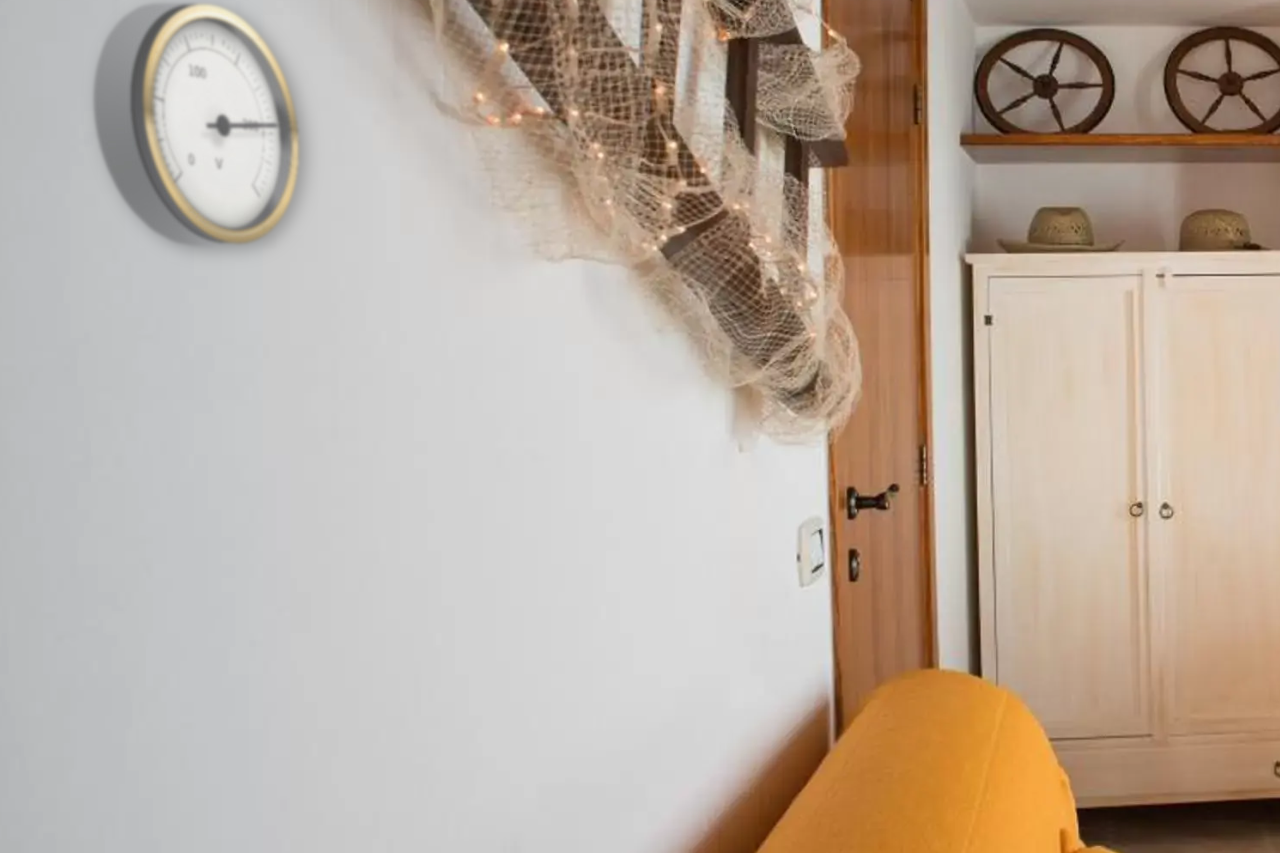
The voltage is 200 V
